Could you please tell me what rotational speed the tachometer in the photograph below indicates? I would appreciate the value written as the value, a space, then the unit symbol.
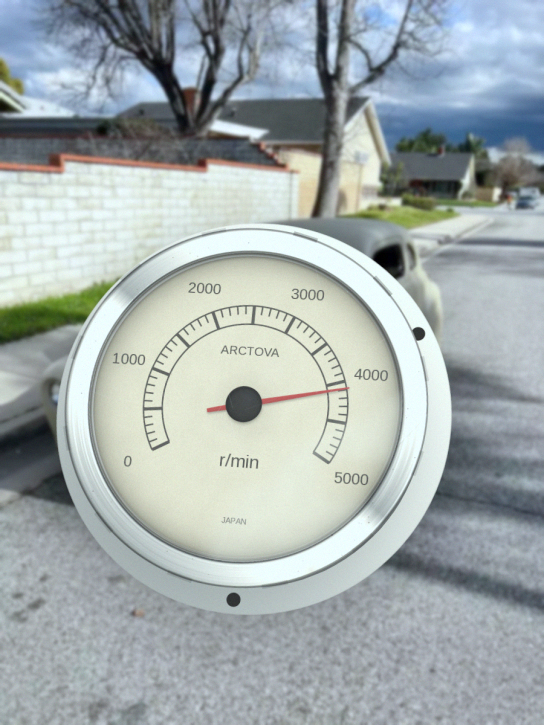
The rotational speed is 4100 rpm
